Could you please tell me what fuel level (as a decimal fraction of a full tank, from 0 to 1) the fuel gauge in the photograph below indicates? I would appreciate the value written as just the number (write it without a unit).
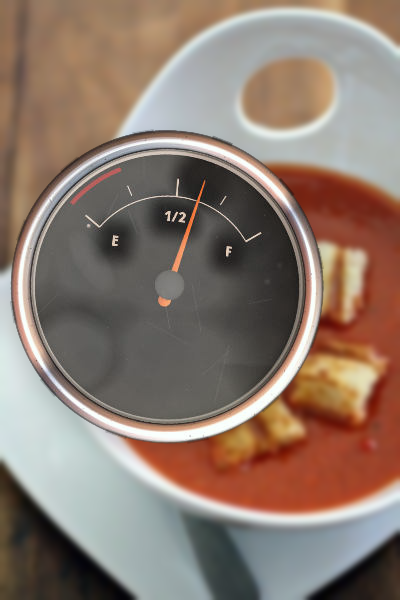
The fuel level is 0.625
